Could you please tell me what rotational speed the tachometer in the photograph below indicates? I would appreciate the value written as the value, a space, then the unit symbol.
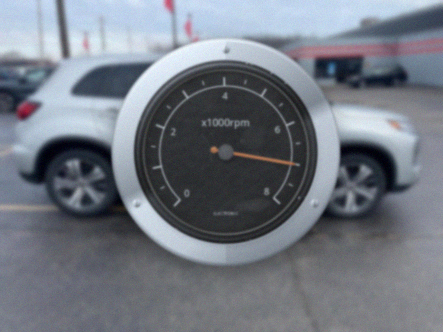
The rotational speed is 7000 rpm
